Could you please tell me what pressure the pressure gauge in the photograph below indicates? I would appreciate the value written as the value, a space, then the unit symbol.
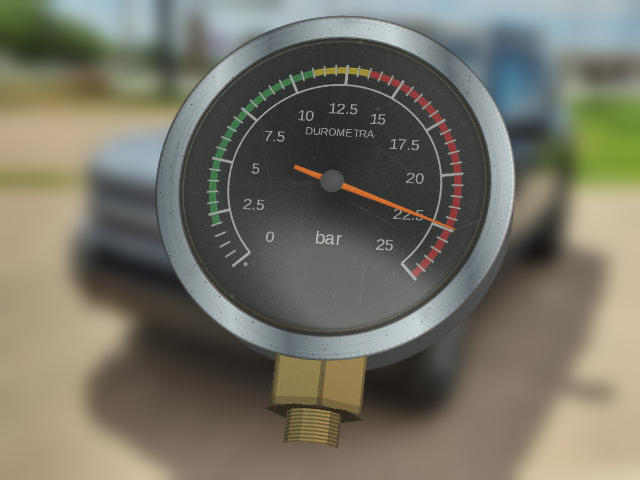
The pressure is 22.5 bar
